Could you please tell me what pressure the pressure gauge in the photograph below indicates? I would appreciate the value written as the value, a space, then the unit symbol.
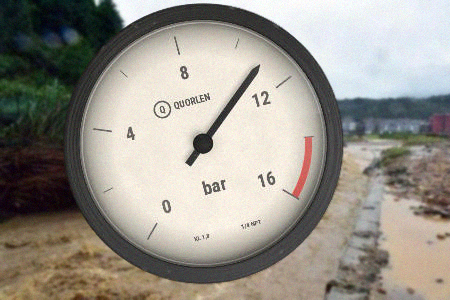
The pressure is 11 bar
